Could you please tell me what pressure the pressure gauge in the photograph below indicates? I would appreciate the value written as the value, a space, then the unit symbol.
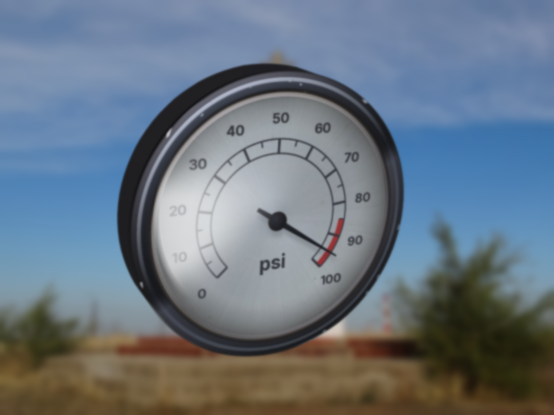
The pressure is 95 psi
